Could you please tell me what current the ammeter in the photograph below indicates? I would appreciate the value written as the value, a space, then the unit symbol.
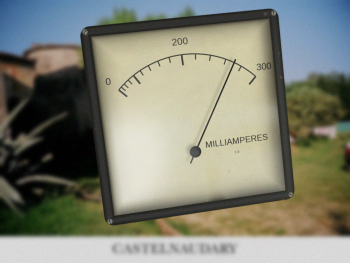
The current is 270 mA
